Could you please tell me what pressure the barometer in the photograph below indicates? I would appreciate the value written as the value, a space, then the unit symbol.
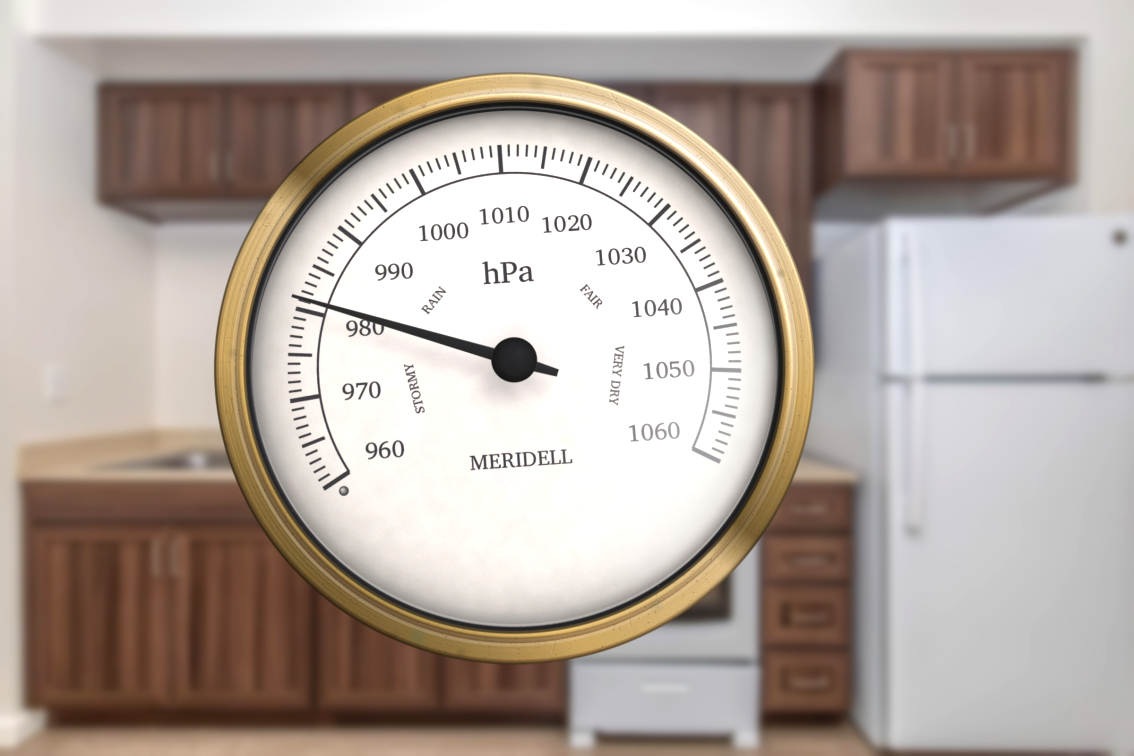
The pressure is 981 hPa
